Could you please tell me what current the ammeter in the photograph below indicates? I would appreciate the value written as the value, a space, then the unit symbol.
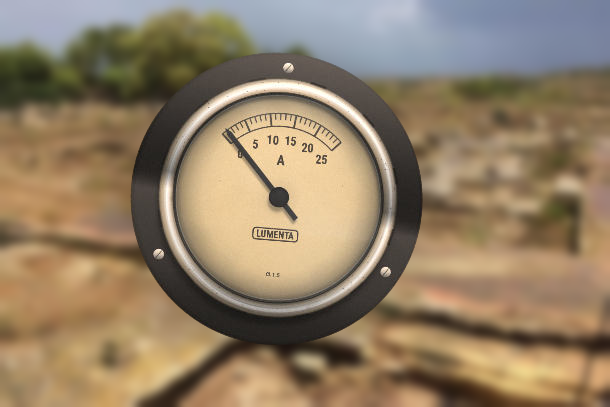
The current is 1 A
